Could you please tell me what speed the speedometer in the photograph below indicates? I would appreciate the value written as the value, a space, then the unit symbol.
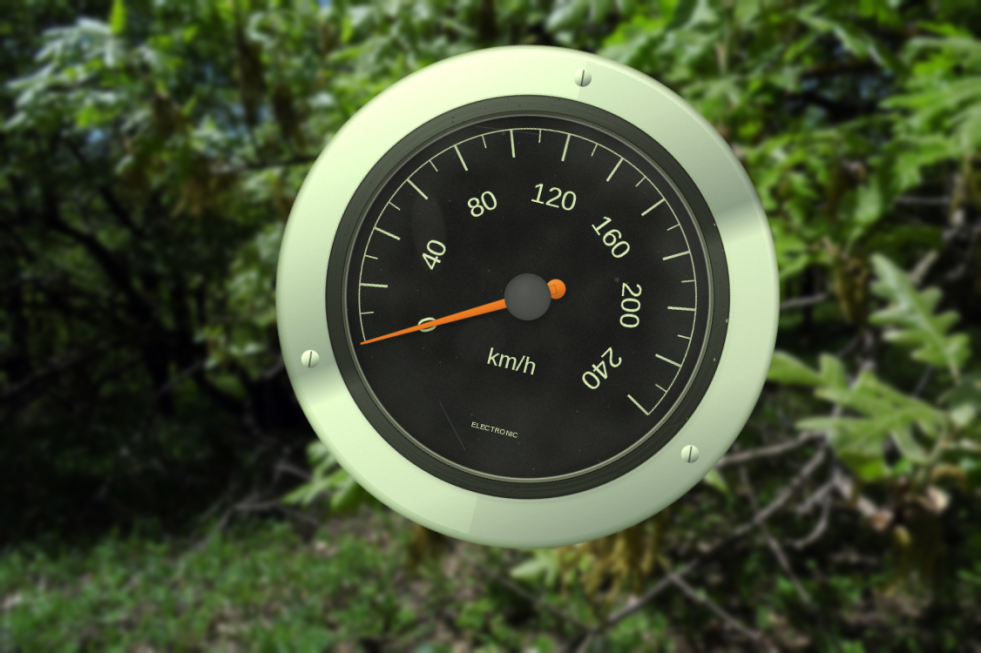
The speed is 0 km/h
